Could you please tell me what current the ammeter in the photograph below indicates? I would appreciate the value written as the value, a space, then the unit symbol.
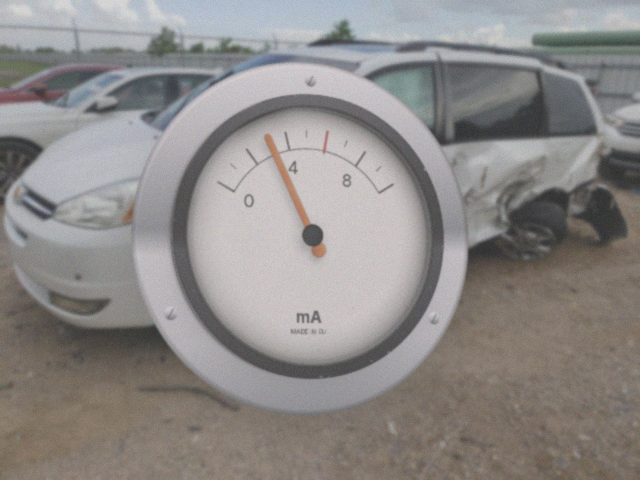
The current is 3 mA
